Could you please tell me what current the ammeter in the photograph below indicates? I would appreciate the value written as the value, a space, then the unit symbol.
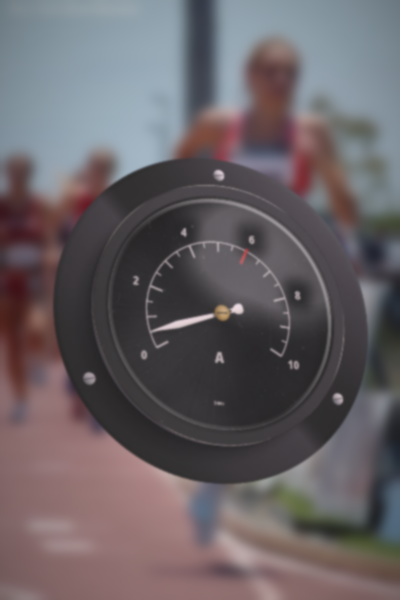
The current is 0.5 A
